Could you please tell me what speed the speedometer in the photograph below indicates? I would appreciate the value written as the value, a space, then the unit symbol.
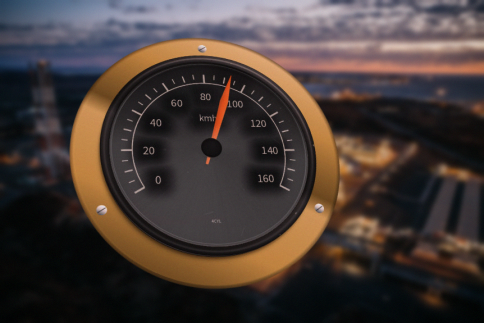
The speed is 92.5 km/h
